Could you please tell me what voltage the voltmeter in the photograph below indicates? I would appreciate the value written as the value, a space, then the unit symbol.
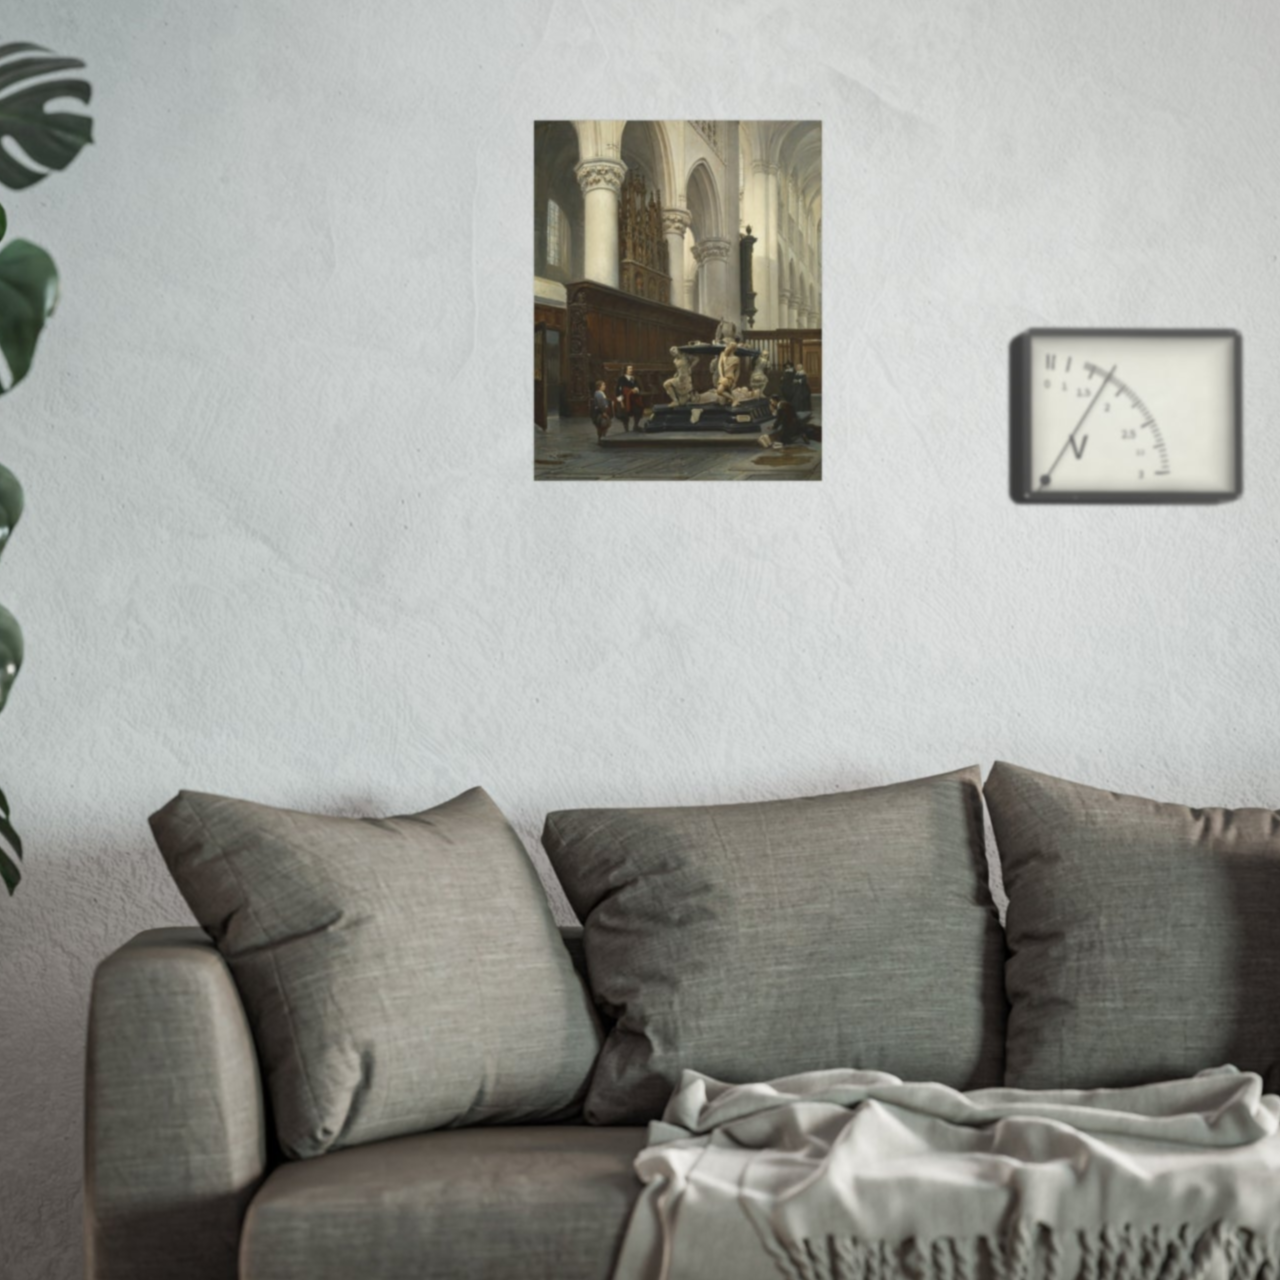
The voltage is 1.75 V
